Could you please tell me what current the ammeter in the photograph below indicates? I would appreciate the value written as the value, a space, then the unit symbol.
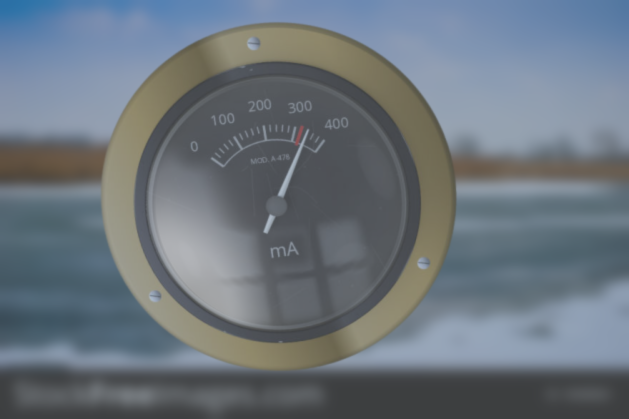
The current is 340 mA
